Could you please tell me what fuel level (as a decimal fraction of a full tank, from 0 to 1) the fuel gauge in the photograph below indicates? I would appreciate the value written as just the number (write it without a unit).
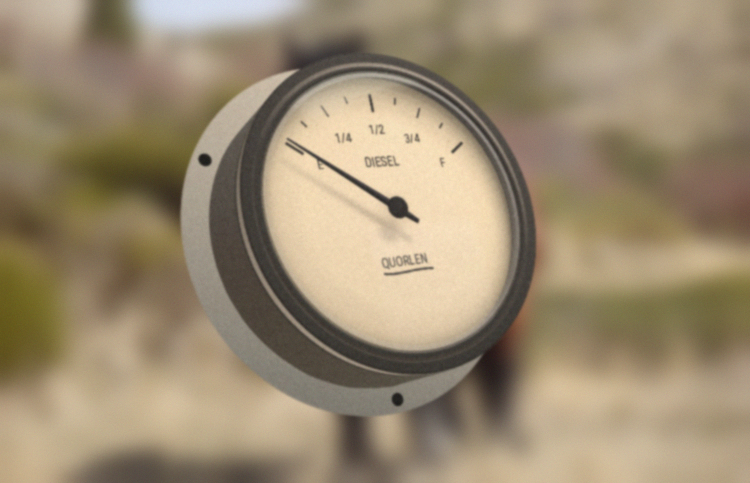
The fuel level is 0
